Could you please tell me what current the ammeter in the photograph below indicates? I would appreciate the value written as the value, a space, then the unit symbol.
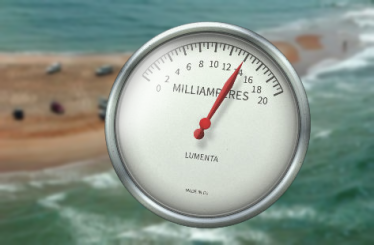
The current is 14 mA
